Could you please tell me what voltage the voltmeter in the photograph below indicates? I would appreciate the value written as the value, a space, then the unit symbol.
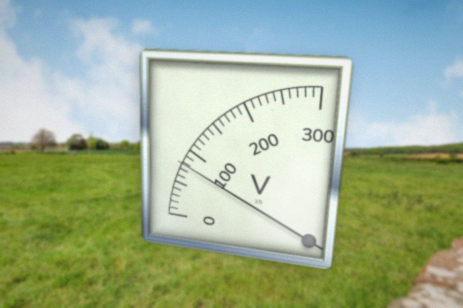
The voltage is 80 V
